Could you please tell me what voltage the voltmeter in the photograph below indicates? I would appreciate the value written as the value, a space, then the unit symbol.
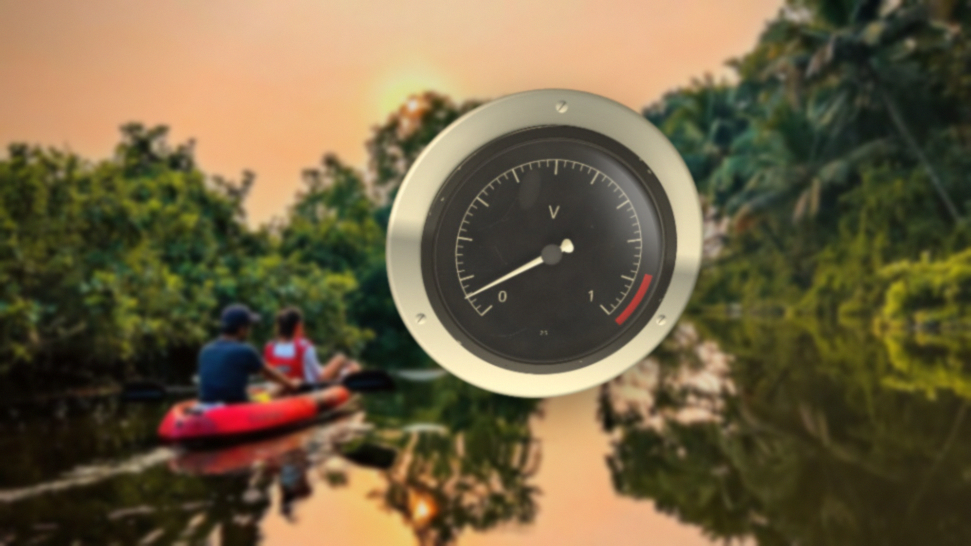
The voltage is 0.06 V
